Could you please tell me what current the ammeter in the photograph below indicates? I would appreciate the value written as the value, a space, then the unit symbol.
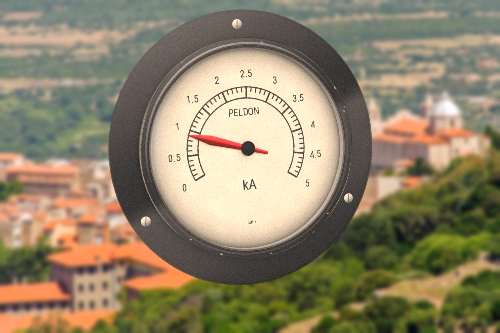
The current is 0.9 kA
